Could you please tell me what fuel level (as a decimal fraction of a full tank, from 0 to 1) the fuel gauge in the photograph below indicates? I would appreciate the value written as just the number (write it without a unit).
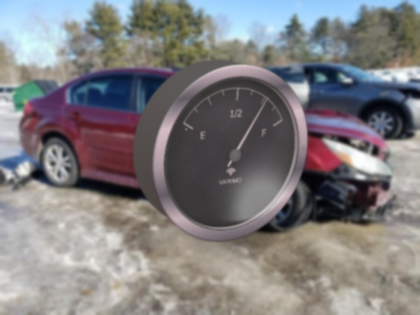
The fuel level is 0.75
